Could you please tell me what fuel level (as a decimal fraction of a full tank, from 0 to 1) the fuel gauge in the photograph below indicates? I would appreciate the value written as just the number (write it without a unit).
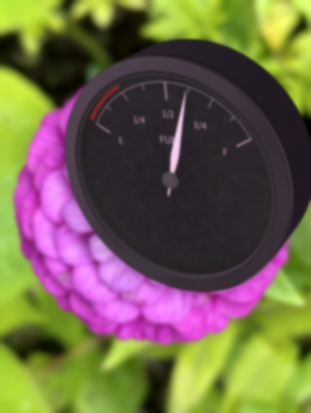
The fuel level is 0.625
